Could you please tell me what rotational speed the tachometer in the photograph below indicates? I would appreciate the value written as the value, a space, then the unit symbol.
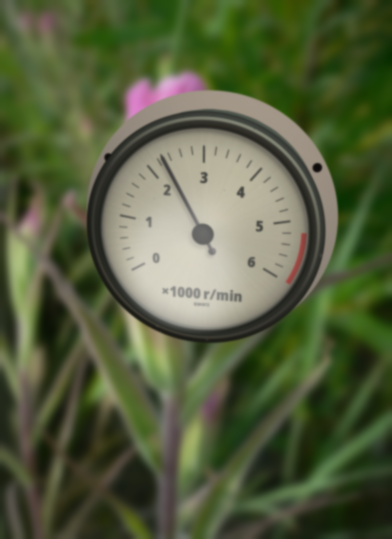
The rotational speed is 2300 rpm
